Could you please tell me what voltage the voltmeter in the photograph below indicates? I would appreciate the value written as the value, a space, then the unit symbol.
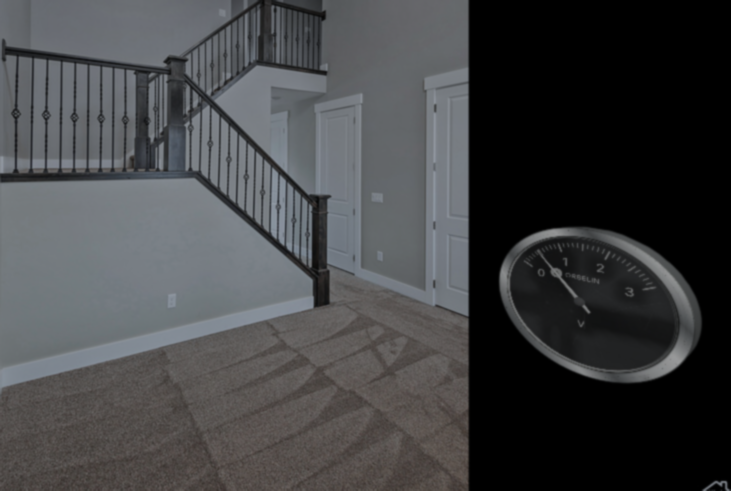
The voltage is 0.5 V
